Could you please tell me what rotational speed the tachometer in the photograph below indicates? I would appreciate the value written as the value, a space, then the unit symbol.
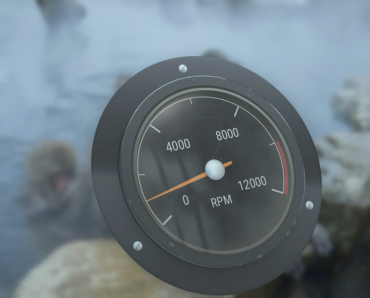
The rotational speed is 1000 rpm
